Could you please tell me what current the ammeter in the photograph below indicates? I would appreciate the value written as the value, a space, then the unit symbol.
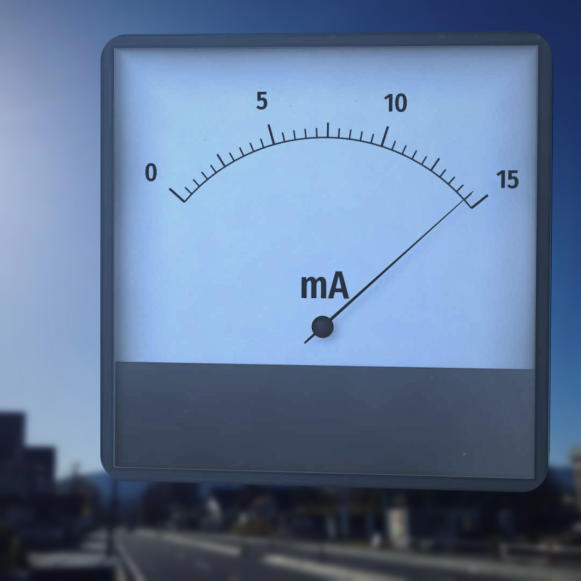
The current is 14.5 mA
